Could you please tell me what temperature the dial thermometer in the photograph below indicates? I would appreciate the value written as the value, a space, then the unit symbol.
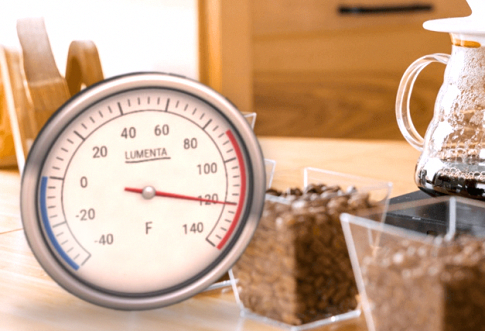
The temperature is 120 °F
